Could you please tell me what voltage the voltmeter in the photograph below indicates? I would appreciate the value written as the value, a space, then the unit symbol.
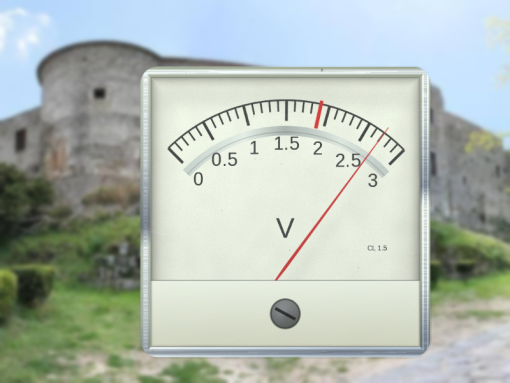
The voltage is 2.7 V
